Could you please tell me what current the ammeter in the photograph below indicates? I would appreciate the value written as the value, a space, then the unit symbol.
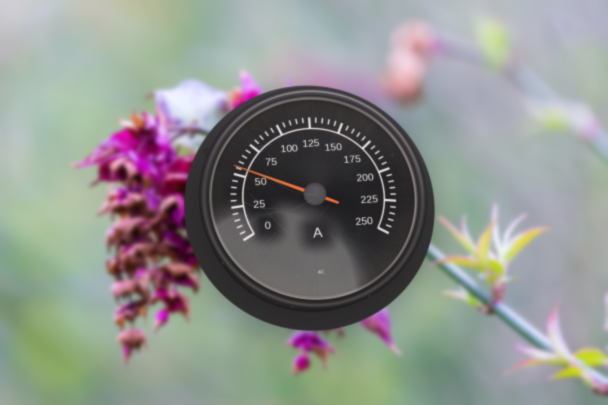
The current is 55 A
